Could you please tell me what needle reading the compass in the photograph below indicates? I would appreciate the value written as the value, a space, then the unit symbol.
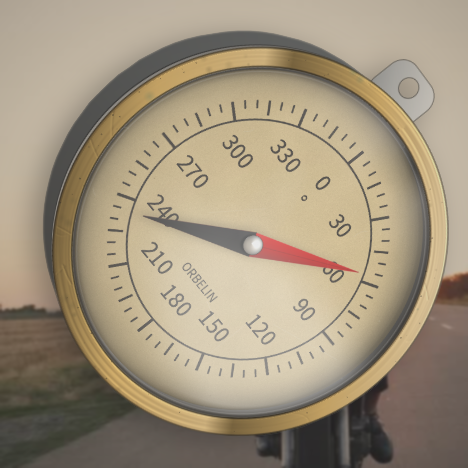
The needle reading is 55 °
